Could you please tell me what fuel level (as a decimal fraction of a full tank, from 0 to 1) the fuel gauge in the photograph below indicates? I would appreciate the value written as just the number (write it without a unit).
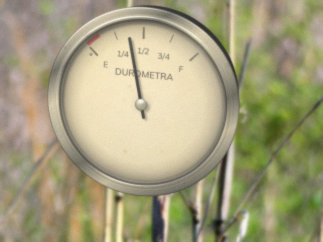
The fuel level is 0.375
